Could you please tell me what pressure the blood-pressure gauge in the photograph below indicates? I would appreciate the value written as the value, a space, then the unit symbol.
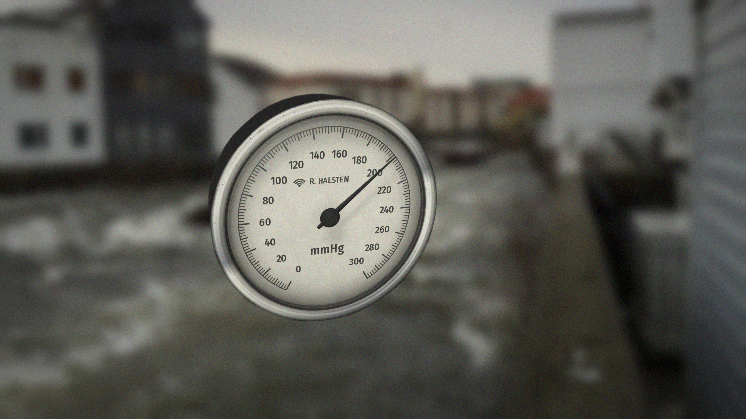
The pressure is 200 mmHg
